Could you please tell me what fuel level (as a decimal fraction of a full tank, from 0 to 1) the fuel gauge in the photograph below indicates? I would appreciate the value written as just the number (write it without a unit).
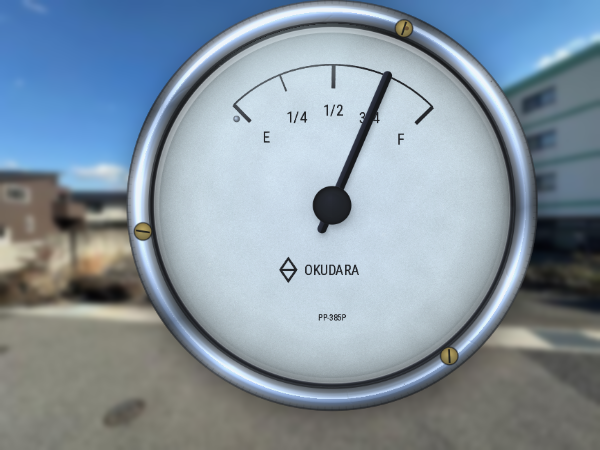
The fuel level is 0.75
